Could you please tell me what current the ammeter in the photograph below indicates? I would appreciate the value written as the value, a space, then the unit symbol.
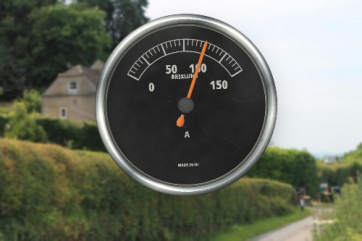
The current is 100 A
